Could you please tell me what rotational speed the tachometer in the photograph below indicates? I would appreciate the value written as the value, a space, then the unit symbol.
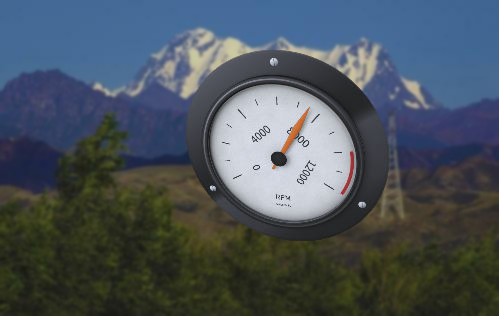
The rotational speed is 7500 rpm
